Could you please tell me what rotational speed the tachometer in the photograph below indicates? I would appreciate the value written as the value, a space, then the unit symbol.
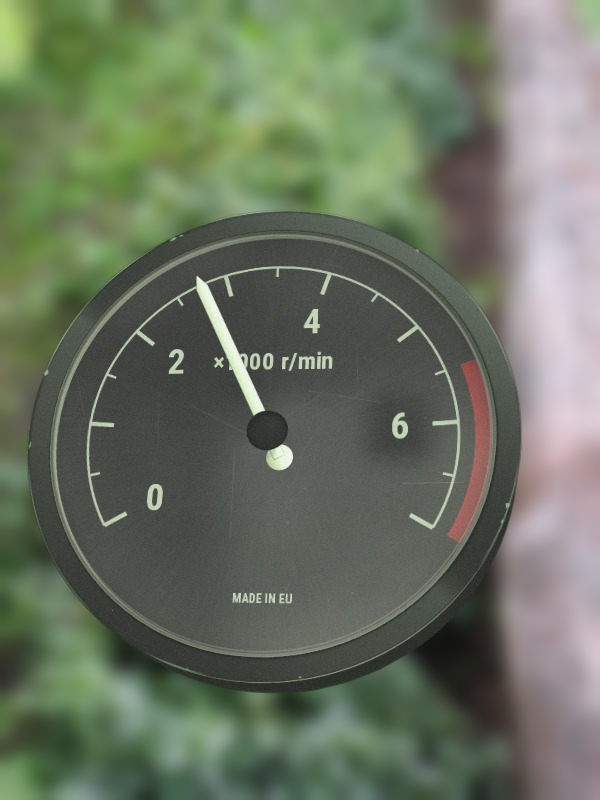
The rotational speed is 2750 rpm
